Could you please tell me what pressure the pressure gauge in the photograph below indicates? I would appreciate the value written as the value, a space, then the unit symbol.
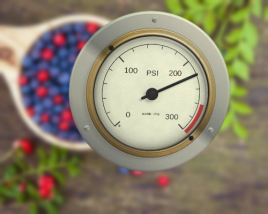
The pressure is 220 psi
